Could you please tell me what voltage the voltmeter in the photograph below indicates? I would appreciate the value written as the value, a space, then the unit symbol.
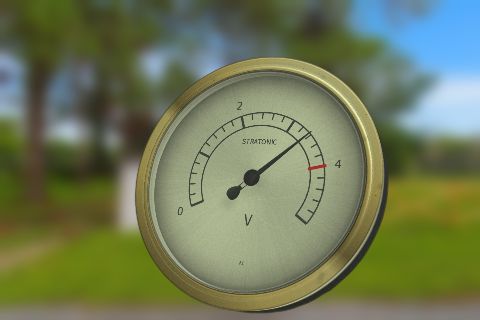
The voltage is 3.4 V
